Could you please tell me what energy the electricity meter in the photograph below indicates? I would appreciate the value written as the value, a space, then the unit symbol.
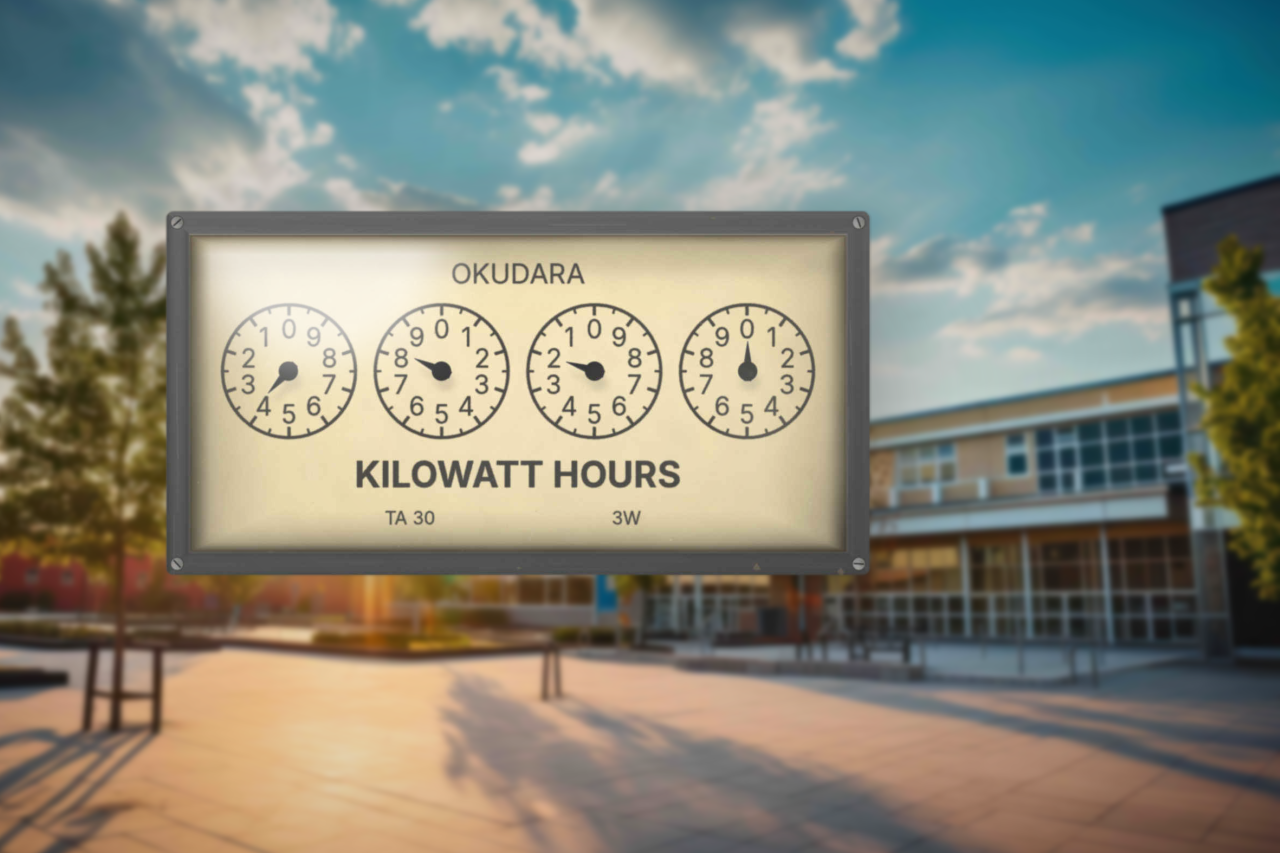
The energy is 3820 kWh
